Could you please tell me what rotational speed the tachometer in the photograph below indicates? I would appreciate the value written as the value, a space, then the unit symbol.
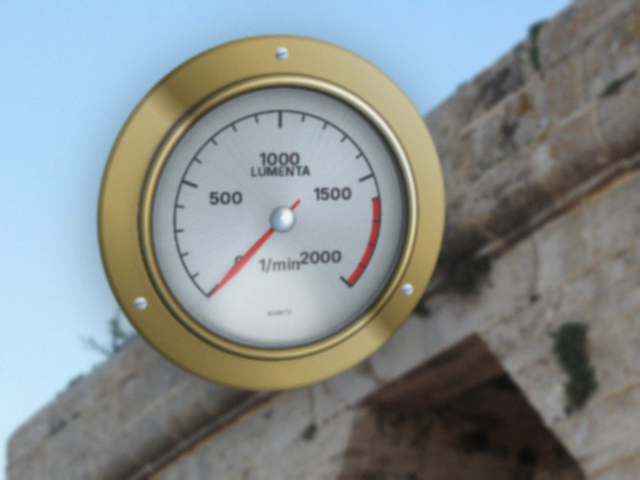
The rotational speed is 0 rpm
